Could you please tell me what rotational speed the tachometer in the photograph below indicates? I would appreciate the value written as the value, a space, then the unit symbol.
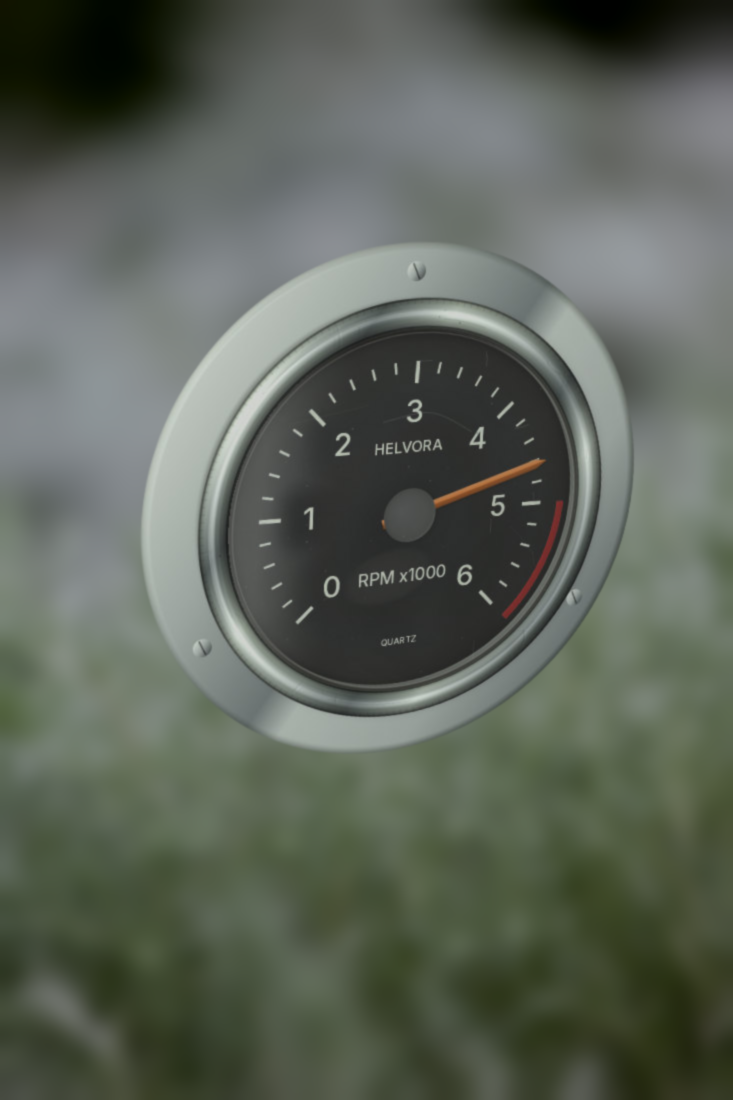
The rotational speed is 4600 rpm
